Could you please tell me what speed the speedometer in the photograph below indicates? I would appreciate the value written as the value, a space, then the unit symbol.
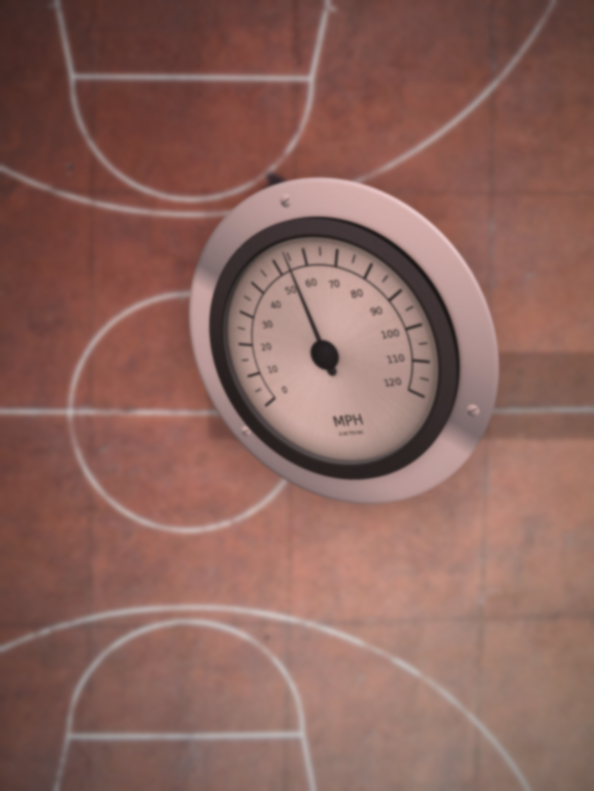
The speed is 55 mph
